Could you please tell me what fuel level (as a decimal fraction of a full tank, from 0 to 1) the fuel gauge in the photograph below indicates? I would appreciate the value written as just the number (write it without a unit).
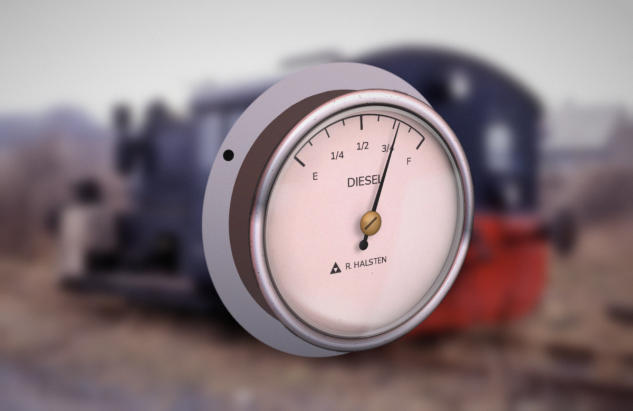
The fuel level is 0.75
